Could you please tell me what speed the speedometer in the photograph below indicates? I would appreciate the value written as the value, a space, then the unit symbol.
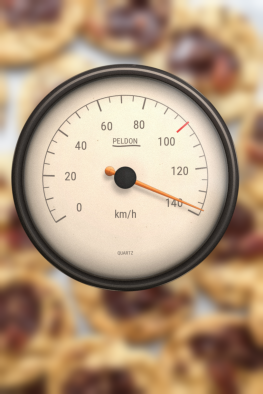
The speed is 137.5 km/h
